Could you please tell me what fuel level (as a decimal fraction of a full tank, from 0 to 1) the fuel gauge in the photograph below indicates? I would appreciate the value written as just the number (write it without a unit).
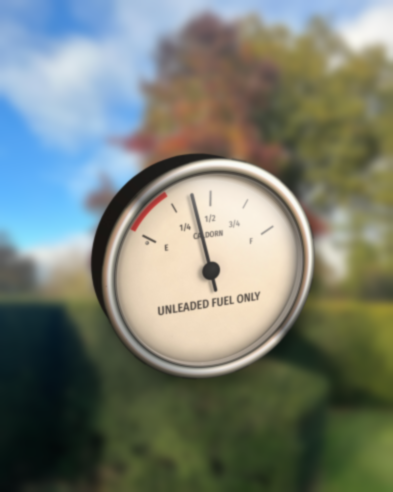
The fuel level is 0.375
